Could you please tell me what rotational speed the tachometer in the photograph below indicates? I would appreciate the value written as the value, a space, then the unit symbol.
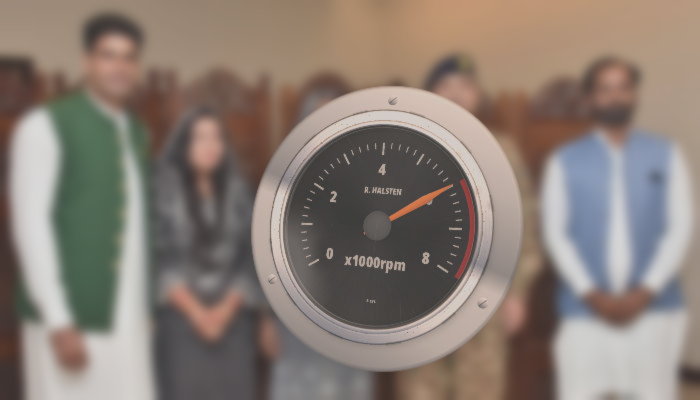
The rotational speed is 6000 rpm
